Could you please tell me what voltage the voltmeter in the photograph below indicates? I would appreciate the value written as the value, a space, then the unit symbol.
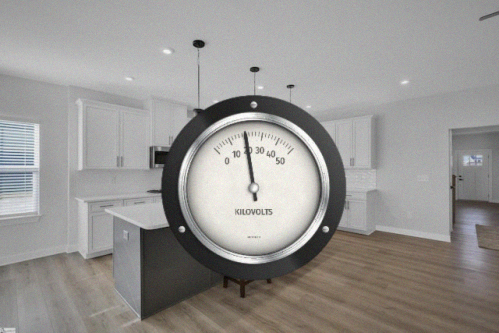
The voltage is 20 kV
